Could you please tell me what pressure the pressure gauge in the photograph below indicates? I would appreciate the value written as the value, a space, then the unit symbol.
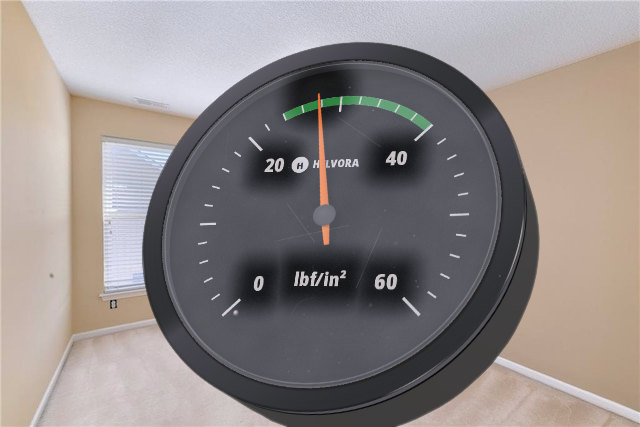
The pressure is 28 psi
